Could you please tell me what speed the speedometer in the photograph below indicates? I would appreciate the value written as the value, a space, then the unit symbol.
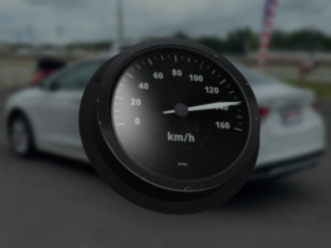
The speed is 140 km/h
